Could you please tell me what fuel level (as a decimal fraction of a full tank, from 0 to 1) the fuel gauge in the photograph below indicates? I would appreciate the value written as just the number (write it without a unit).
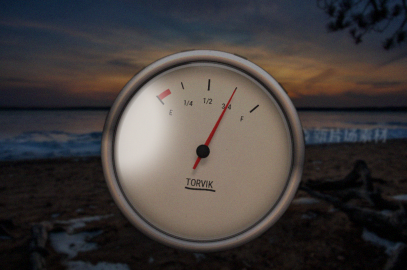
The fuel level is 0.75
